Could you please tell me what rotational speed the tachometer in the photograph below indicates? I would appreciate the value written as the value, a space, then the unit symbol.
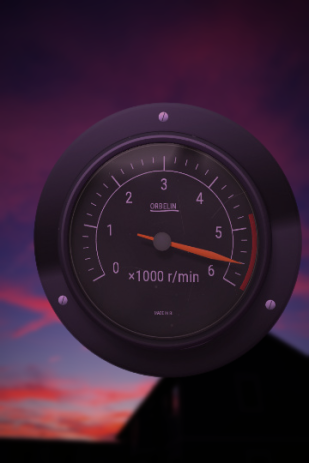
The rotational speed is 5600 rpm
